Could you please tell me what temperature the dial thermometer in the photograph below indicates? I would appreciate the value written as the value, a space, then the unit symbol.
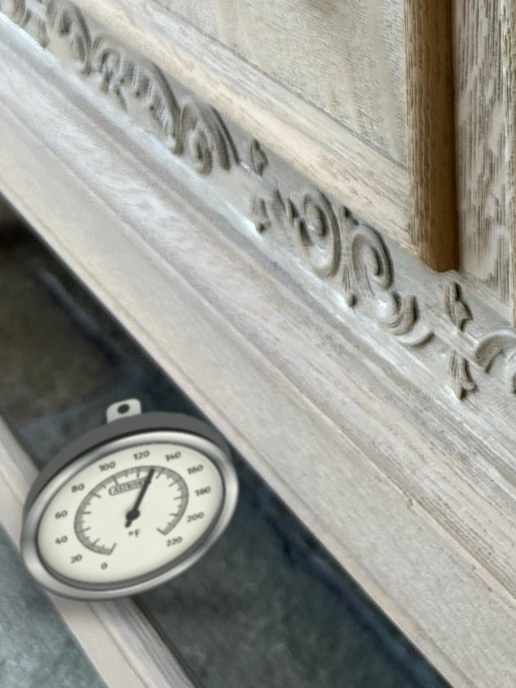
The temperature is 130 °F
